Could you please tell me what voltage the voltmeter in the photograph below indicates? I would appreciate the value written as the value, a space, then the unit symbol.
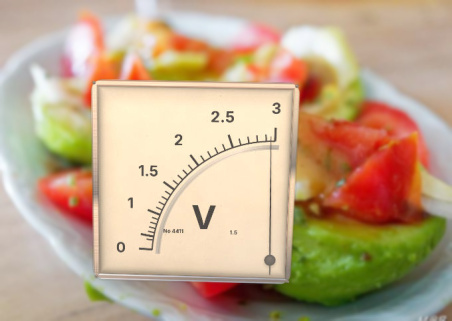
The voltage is 2.95 V
